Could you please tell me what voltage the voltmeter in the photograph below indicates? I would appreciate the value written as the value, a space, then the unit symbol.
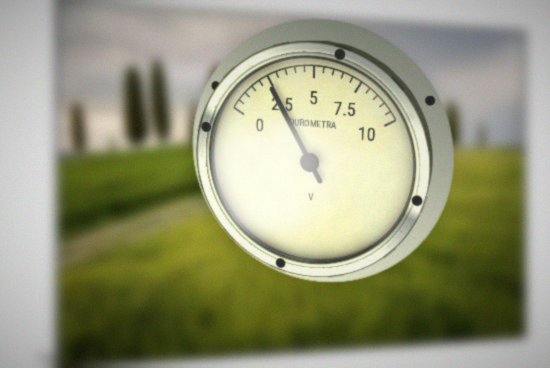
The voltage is 2.5 V
